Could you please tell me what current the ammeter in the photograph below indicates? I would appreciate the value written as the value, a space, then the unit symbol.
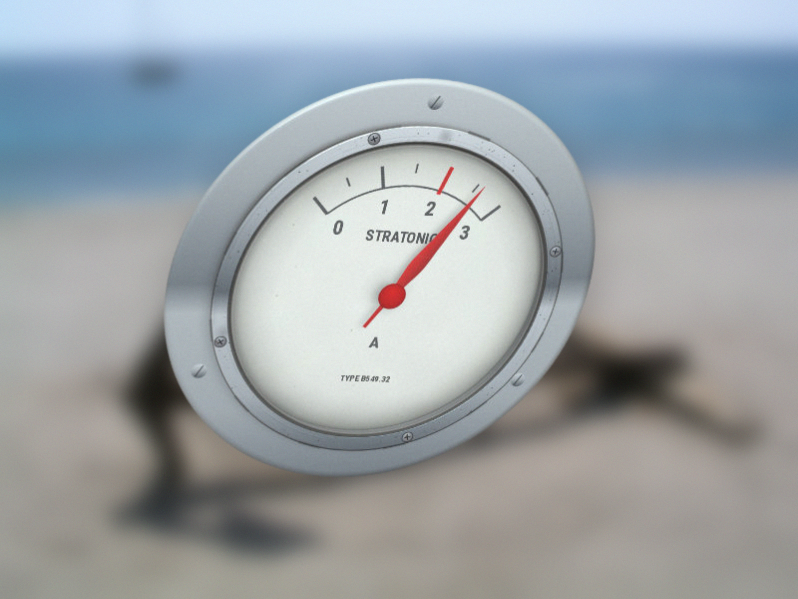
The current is 2.5 A
